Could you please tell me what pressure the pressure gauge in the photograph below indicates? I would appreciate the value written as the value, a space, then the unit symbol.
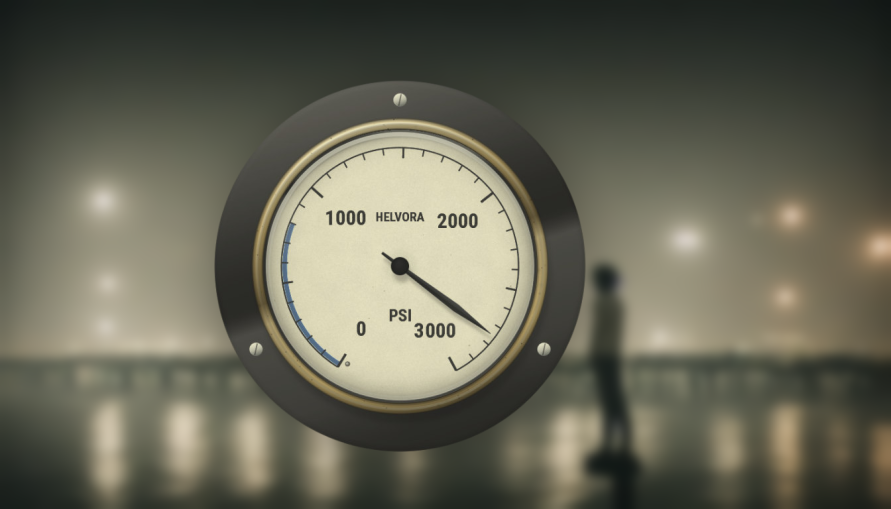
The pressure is 2750 psi
